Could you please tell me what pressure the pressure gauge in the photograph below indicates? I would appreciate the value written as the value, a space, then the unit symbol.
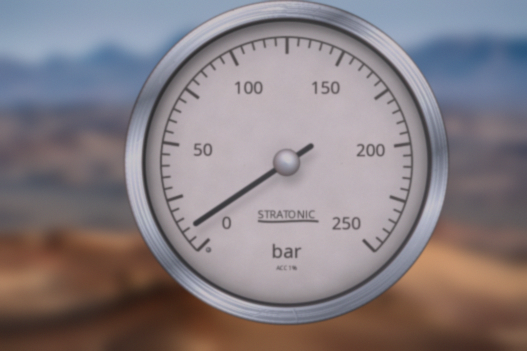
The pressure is 10 bar
